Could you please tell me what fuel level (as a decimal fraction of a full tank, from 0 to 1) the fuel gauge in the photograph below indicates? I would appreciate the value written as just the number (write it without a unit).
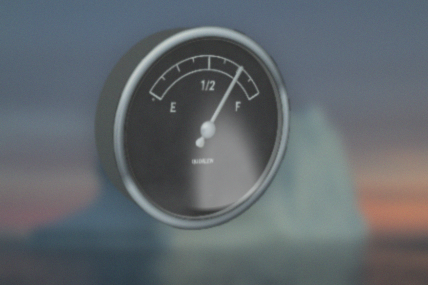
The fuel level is 0.75
